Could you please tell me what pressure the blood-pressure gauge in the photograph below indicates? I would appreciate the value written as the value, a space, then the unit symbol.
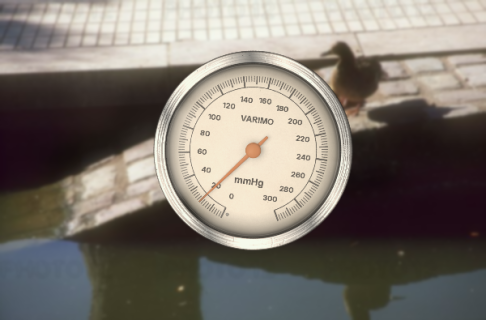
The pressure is 20 mmHg
